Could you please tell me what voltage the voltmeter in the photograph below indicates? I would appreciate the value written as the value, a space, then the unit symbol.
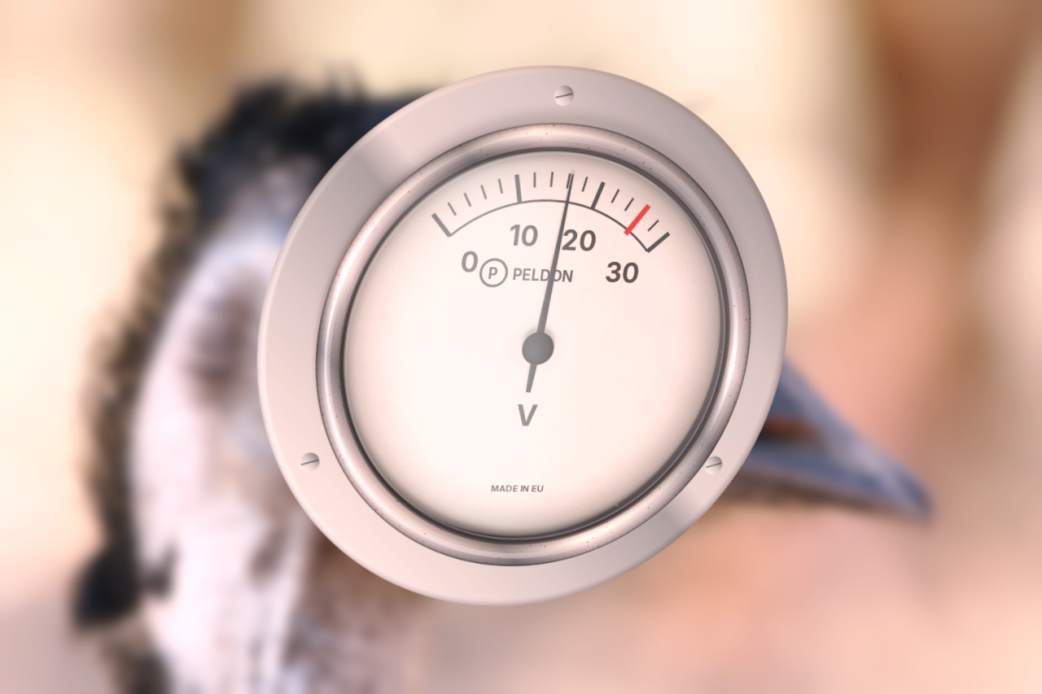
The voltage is 16 V
